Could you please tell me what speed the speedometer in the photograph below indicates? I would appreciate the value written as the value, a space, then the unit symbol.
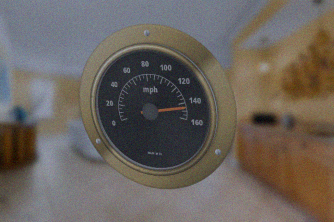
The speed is 145 mph
